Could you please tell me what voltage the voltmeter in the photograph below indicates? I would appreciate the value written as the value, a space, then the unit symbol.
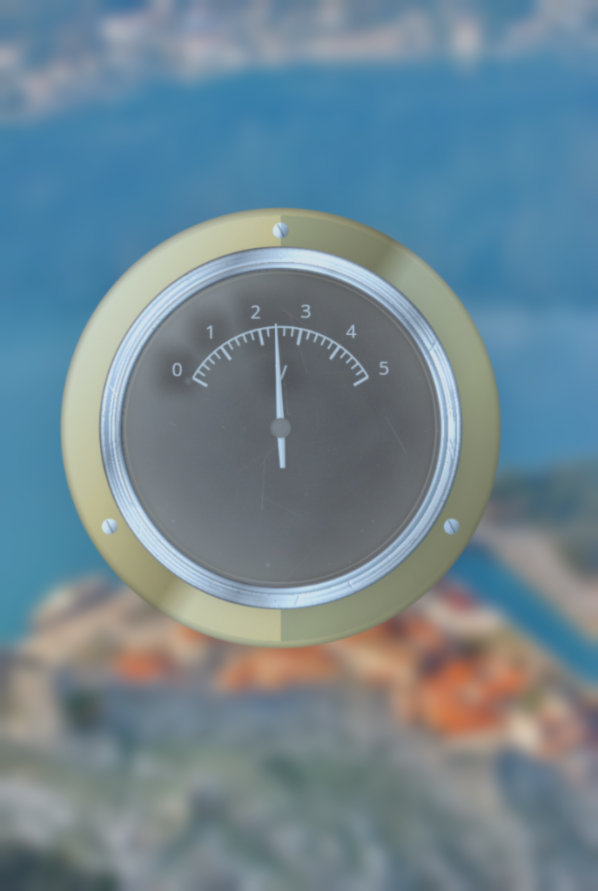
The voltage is 2.4 V
